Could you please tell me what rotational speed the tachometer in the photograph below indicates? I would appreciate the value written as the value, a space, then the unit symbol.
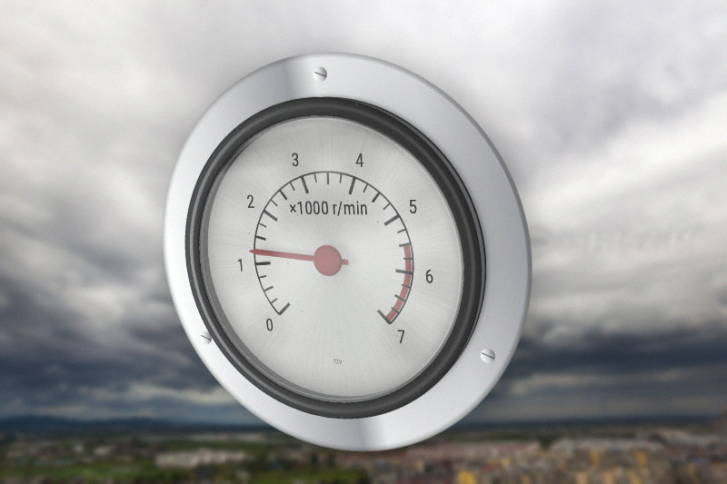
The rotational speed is 1250 rpm
